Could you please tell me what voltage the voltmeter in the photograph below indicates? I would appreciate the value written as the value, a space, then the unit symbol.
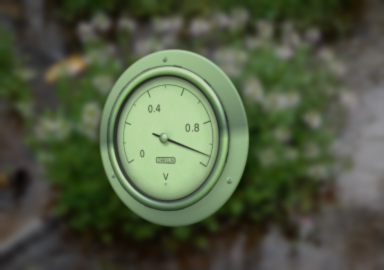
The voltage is 0.95 V
